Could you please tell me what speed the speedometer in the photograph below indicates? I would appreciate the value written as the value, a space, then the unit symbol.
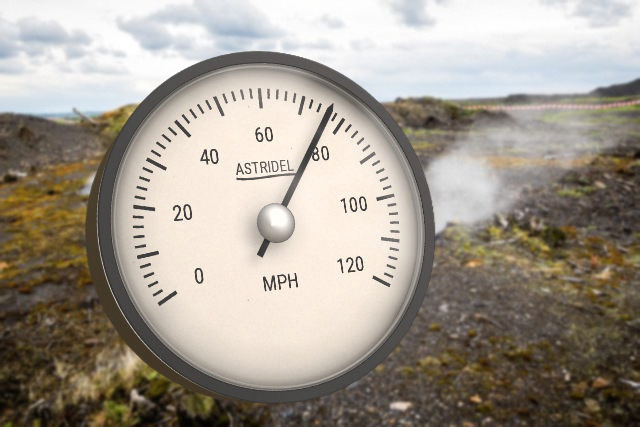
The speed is 76 mph
